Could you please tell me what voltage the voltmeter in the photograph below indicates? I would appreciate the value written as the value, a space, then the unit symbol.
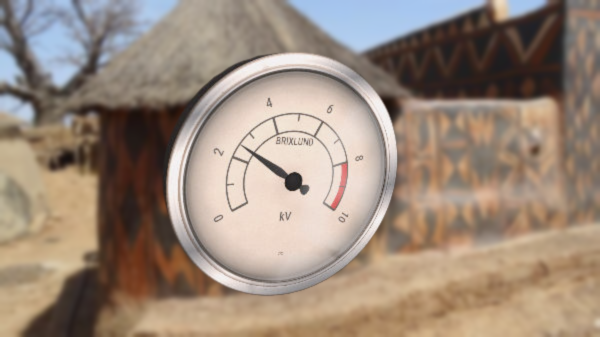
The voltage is 2.5 kV
